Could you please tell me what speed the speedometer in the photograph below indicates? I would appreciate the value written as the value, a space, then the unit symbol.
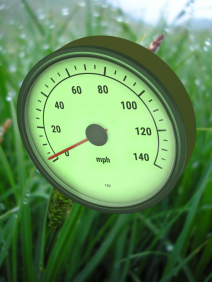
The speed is 2.5 mph
